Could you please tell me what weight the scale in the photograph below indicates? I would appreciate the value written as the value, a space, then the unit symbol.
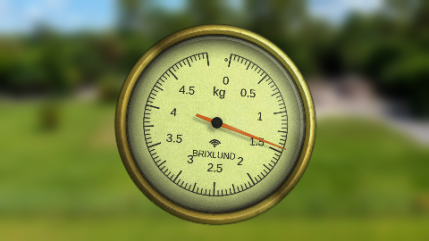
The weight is 1.45 kg
